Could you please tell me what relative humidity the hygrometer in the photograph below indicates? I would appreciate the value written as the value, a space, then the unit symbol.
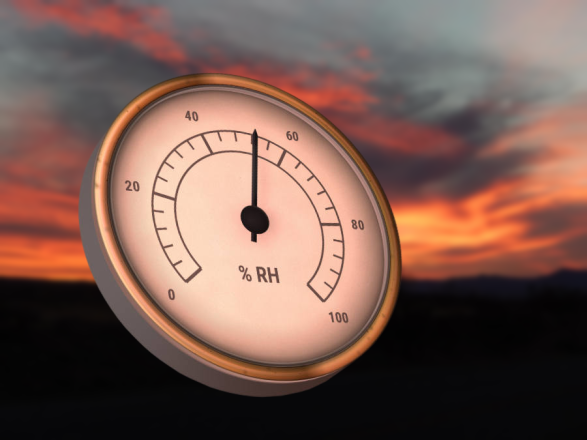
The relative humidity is 52 %
